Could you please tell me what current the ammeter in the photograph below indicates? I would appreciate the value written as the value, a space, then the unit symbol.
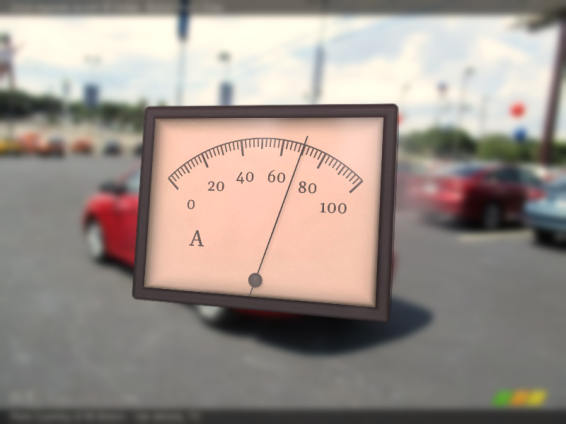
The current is 70 A
